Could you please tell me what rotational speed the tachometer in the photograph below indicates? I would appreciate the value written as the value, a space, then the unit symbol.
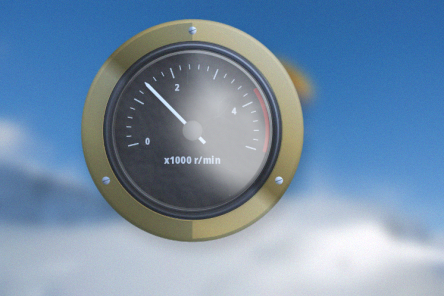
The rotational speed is 1400 rpm
